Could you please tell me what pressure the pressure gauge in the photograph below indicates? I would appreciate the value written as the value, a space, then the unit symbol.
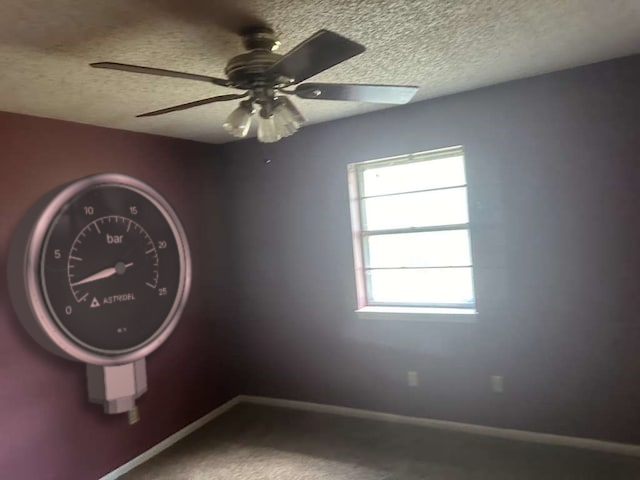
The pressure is 2 bar
